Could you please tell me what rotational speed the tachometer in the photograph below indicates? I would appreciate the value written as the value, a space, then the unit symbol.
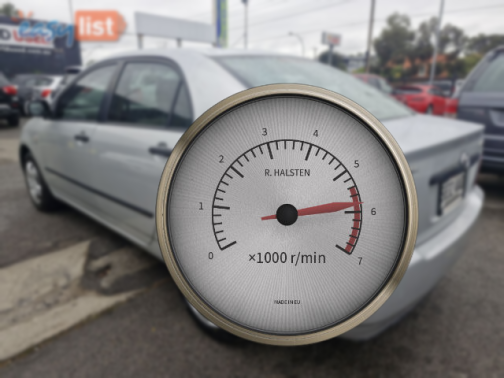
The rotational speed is 5800 rpm
